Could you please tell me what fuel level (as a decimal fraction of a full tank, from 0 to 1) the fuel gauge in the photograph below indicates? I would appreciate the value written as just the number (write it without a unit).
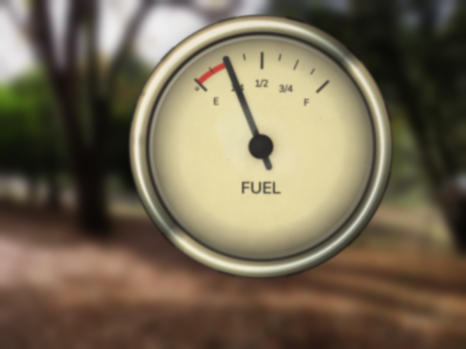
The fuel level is 0.25
